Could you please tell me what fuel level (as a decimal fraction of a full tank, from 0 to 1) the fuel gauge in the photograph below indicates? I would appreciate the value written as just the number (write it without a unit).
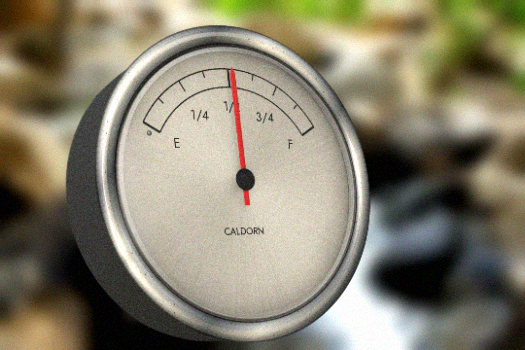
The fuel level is 0.5
